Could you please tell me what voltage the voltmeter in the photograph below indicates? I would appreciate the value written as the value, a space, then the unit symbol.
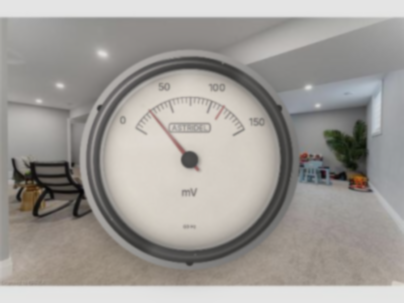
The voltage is 25 mV
